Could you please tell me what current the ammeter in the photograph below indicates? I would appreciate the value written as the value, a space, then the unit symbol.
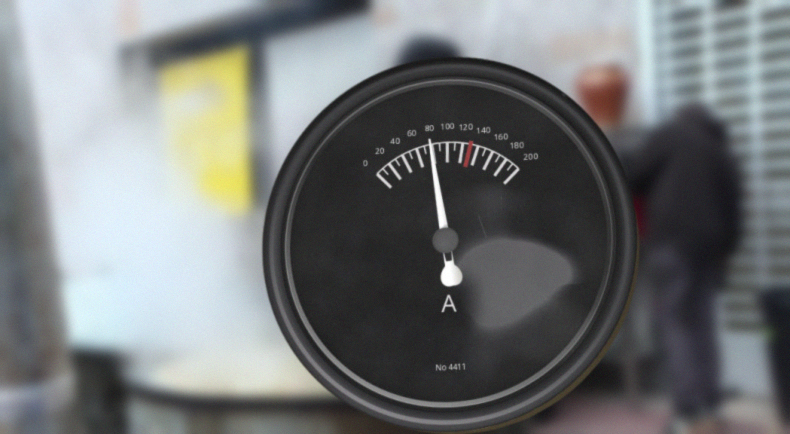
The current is 80 A
